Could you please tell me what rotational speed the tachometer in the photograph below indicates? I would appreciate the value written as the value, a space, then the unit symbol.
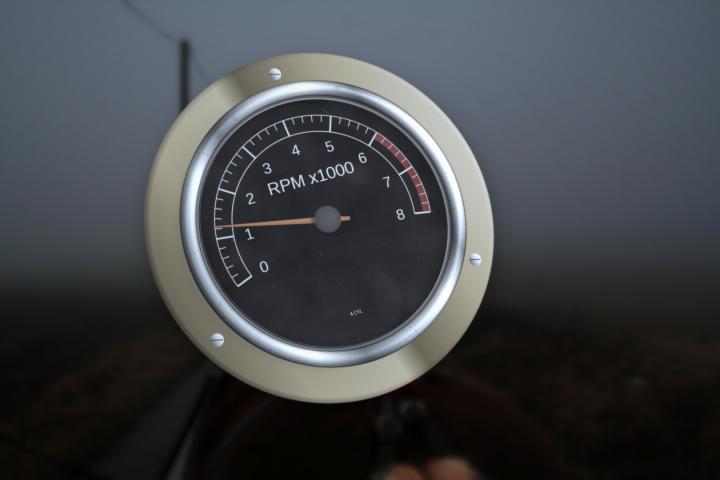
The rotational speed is 1200 rpm
